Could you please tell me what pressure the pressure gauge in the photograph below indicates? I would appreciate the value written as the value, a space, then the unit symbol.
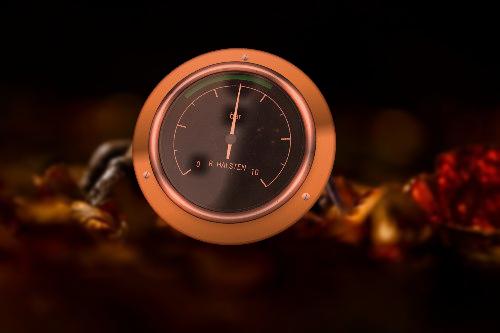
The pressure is 5 bar
